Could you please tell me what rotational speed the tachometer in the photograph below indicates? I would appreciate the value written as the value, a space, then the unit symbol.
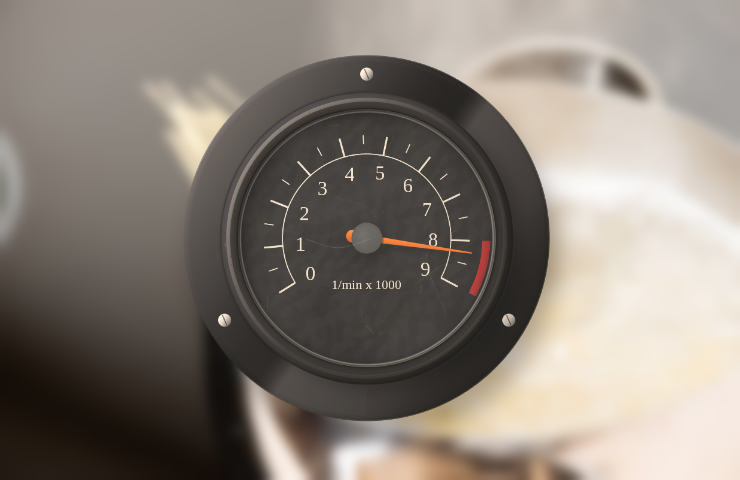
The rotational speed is 8250 rpm
